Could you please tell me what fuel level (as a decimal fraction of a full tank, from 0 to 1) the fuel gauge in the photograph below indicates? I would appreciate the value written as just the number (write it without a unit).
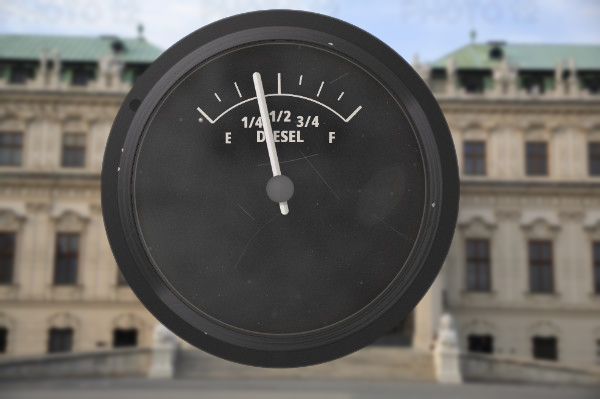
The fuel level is 0.375
